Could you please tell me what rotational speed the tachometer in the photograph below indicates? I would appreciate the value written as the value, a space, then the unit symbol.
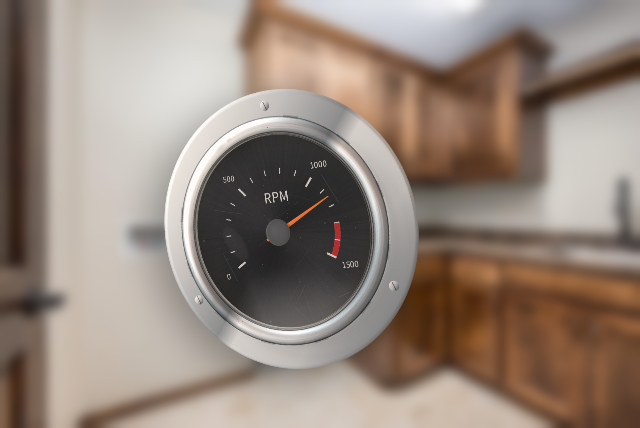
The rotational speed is 1150 rpm
